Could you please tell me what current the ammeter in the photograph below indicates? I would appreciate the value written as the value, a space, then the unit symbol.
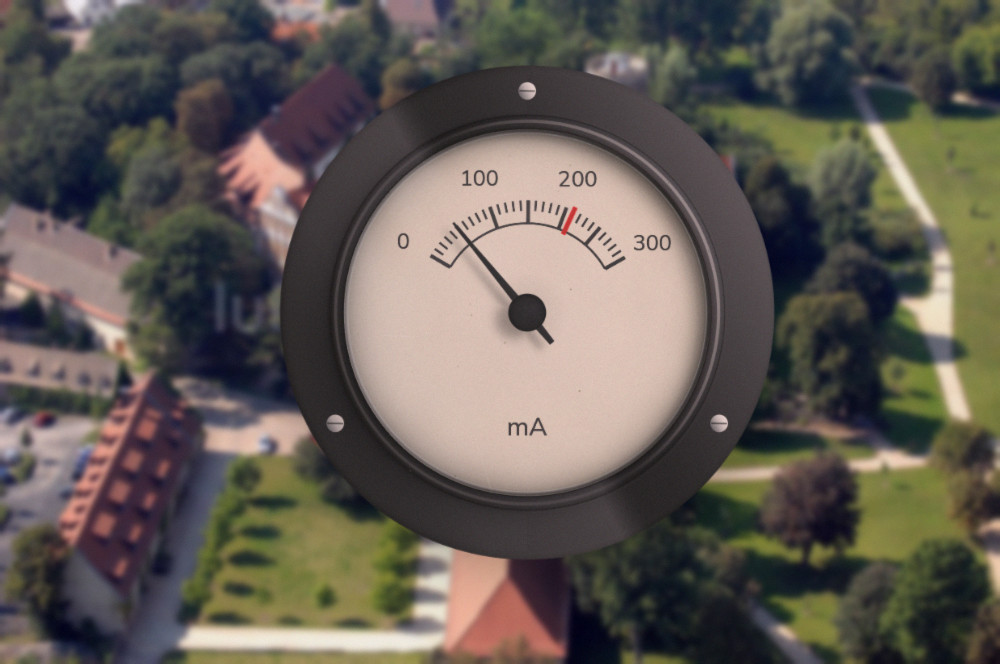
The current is 50 mA
